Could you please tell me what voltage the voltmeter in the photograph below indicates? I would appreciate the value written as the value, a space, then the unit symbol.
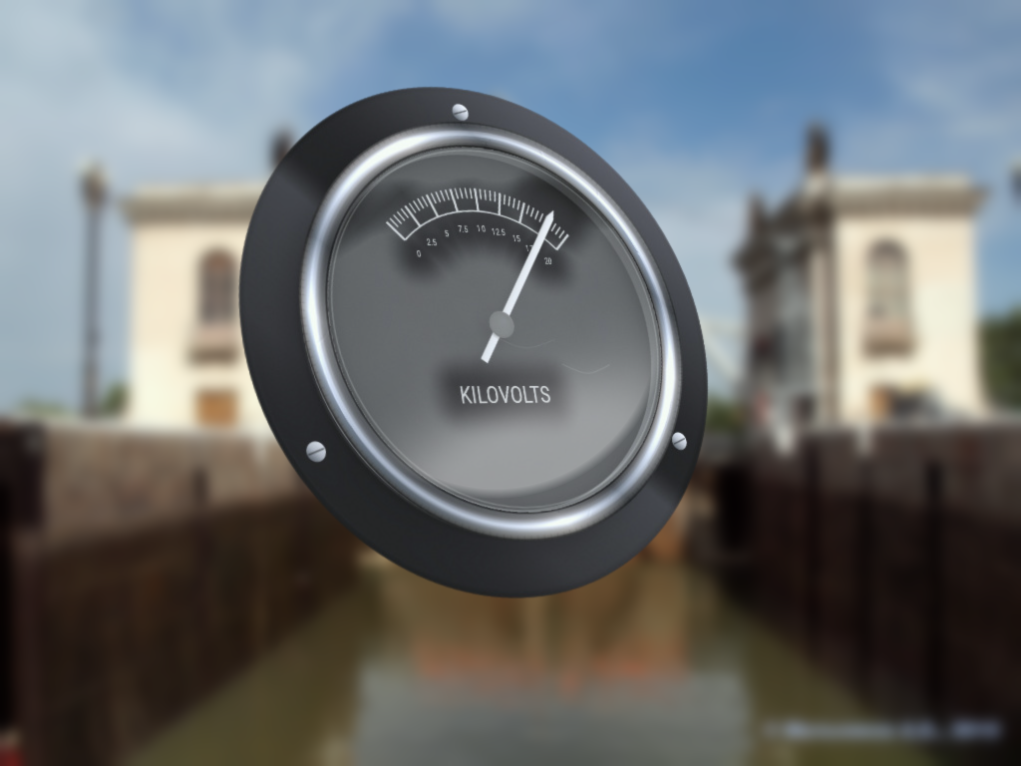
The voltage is 17.5 kV
